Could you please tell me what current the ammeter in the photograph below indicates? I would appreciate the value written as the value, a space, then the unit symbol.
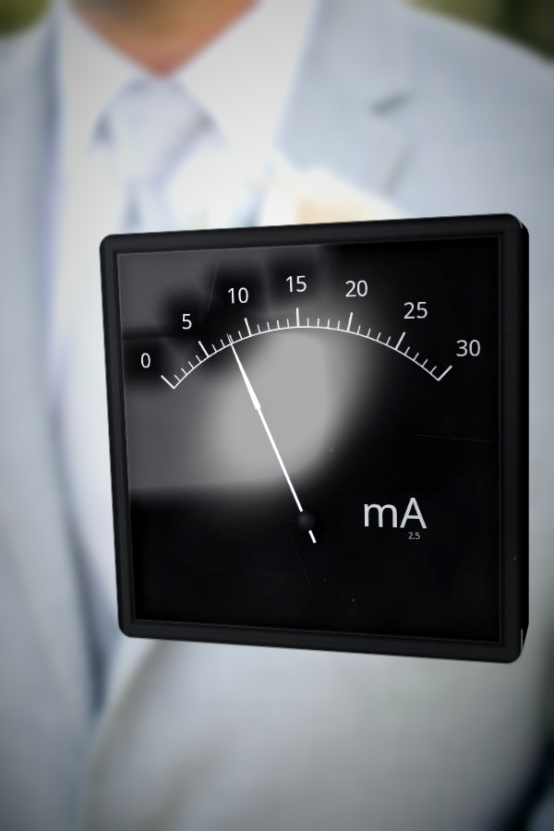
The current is 8 mA
